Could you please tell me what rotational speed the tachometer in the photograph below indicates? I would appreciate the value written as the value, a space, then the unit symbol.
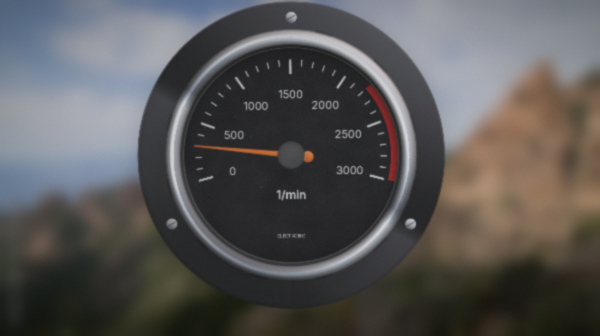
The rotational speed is 300 rpm
